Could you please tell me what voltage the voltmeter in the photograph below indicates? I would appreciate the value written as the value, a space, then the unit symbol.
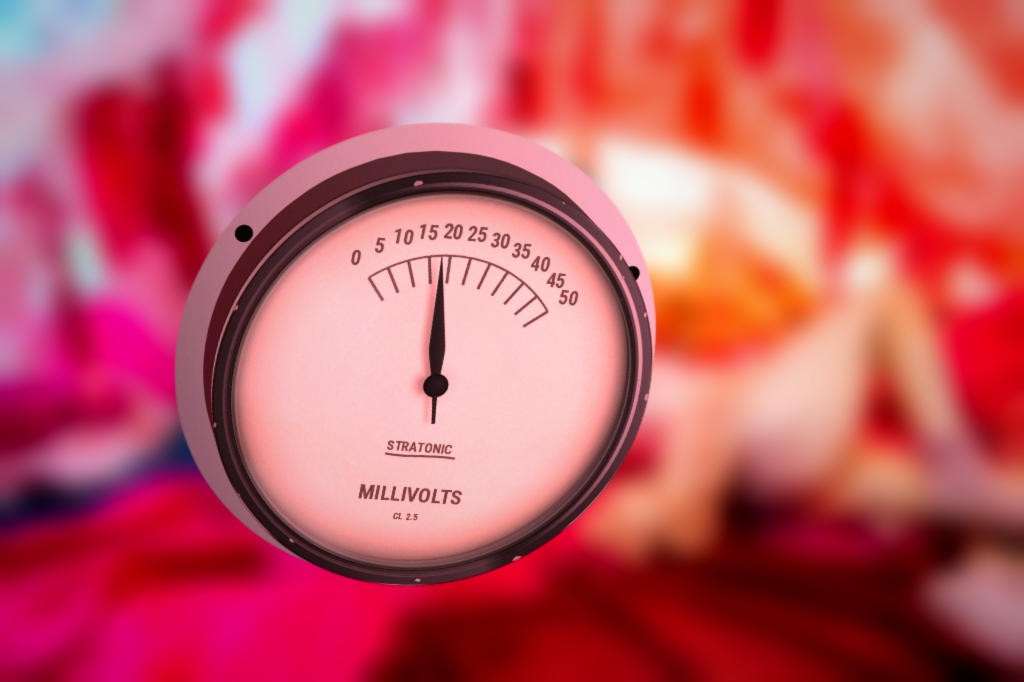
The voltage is 17.5 mV
